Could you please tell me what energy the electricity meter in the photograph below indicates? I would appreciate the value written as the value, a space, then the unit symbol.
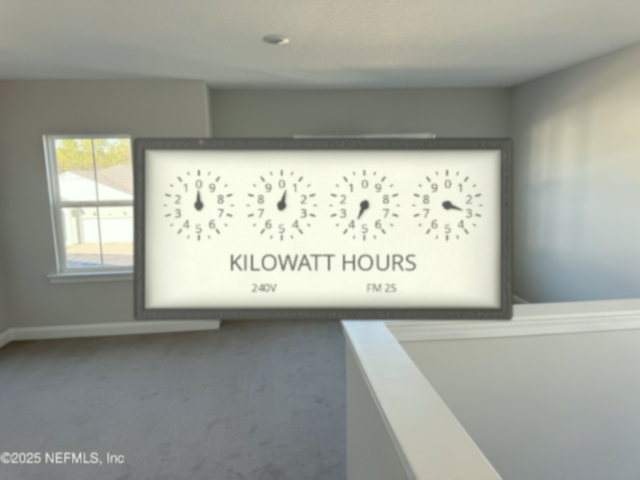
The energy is 43 kWh
